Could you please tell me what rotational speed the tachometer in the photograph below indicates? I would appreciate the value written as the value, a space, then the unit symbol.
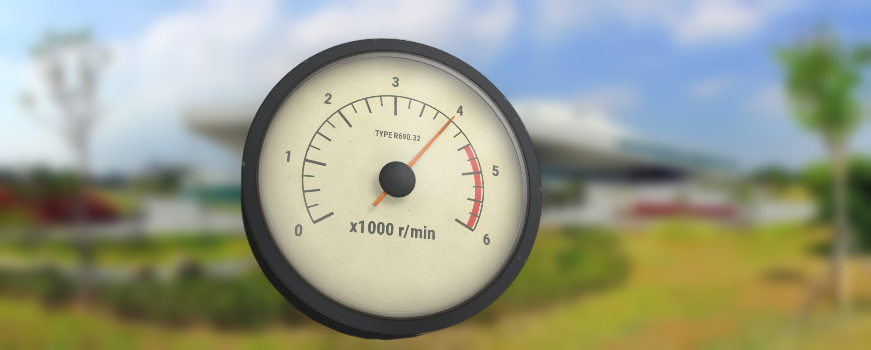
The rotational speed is 4000 rpm
